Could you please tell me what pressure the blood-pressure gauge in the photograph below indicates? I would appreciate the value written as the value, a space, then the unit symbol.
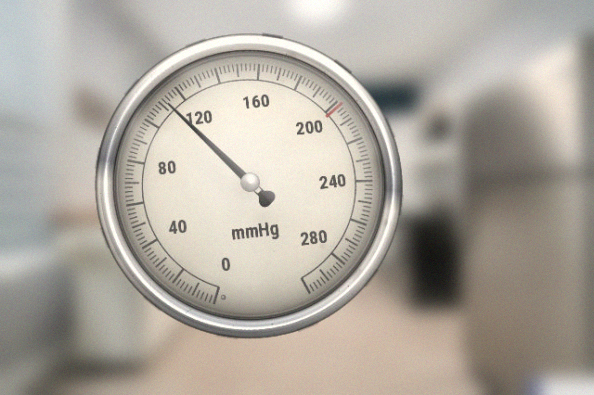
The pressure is 112 mmHg
